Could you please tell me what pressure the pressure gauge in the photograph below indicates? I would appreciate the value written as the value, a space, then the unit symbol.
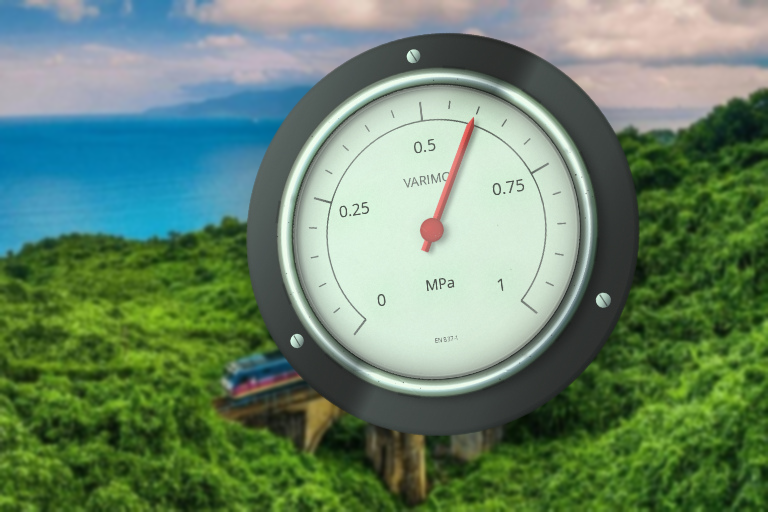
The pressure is 0.6 MPa
